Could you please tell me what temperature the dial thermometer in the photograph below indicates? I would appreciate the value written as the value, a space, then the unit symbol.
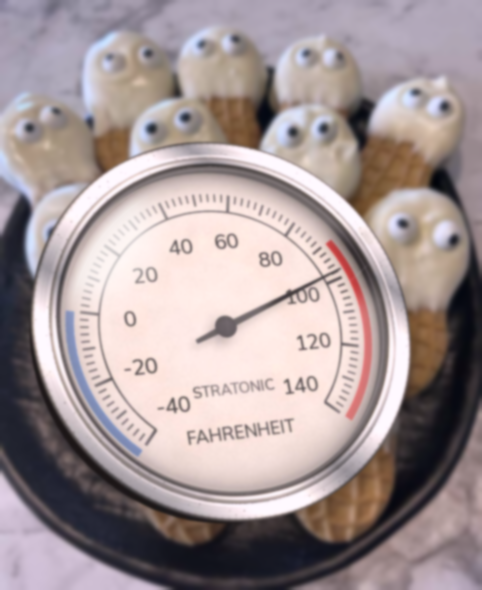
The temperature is 98 °F
